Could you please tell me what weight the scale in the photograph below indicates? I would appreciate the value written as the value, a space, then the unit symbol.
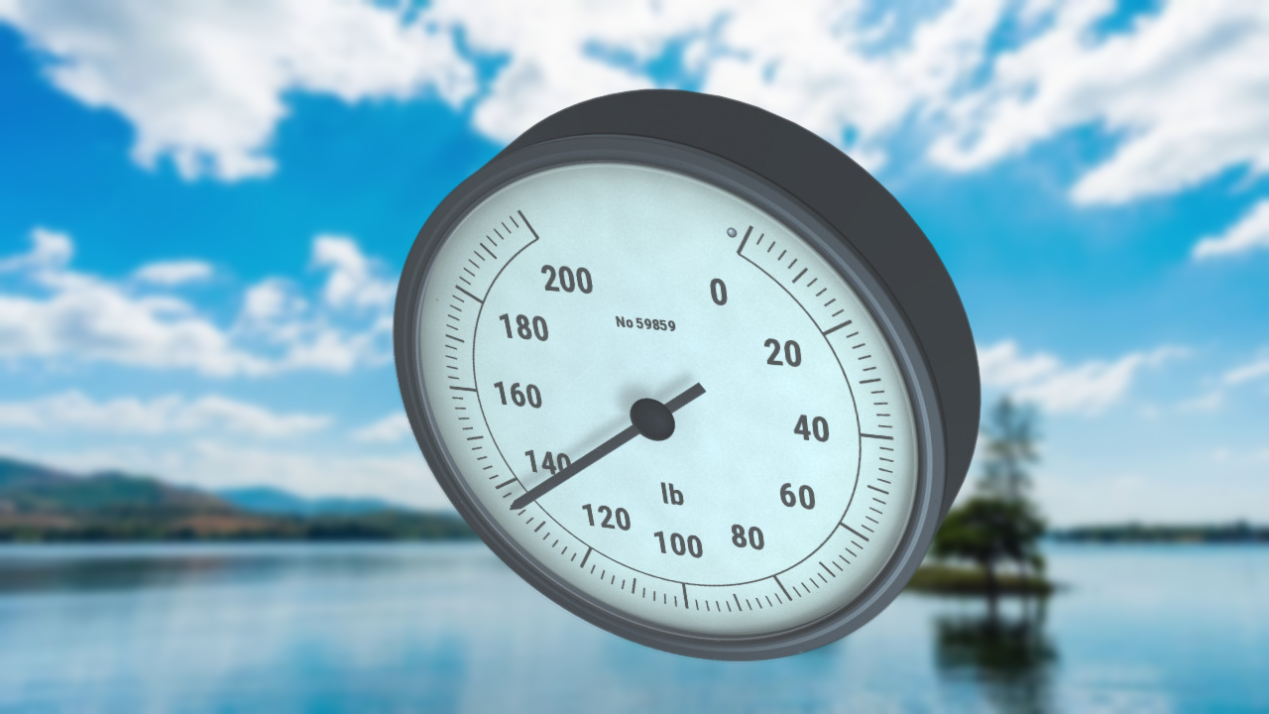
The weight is 136 lb
